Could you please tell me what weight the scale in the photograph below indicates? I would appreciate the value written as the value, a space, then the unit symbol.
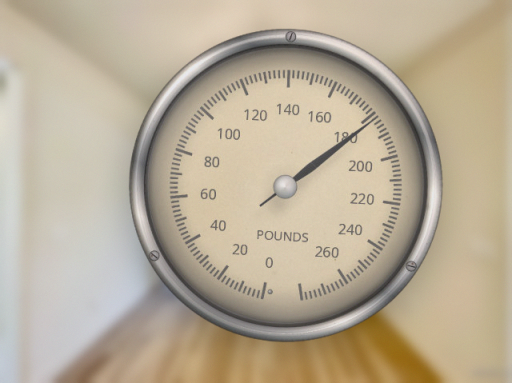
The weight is 182 lb
